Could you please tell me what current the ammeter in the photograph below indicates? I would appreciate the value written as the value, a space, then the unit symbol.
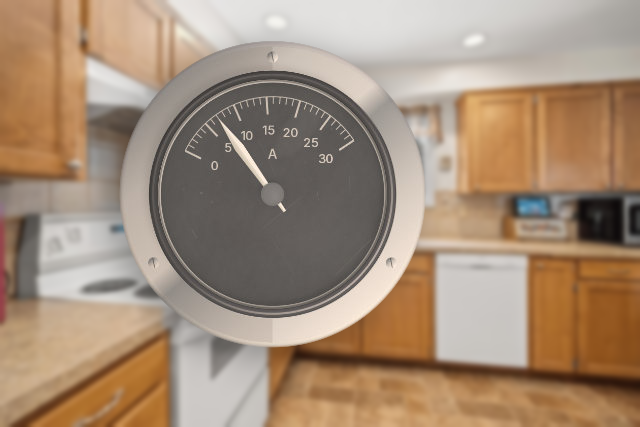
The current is 7 A
